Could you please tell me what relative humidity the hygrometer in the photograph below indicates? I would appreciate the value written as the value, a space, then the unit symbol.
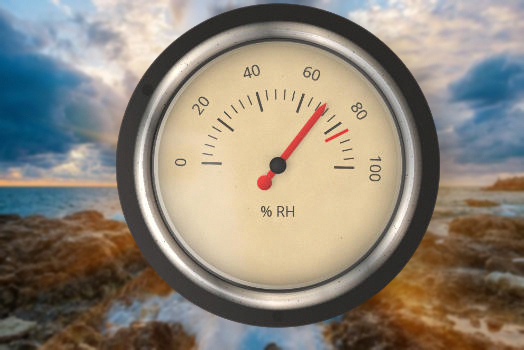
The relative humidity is 70 %
